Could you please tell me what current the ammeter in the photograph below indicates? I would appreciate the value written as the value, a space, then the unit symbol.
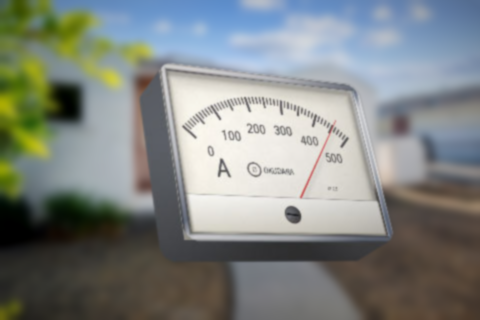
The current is 450 A
